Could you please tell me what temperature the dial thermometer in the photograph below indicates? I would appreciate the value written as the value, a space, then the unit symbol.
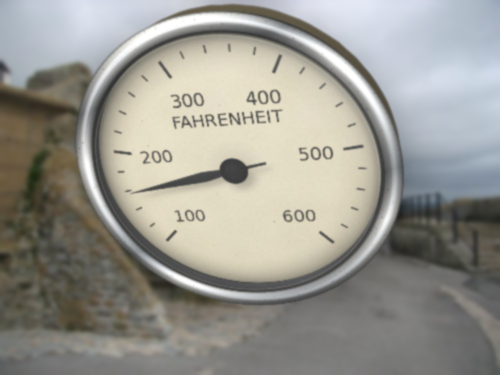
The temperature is 160 °F
